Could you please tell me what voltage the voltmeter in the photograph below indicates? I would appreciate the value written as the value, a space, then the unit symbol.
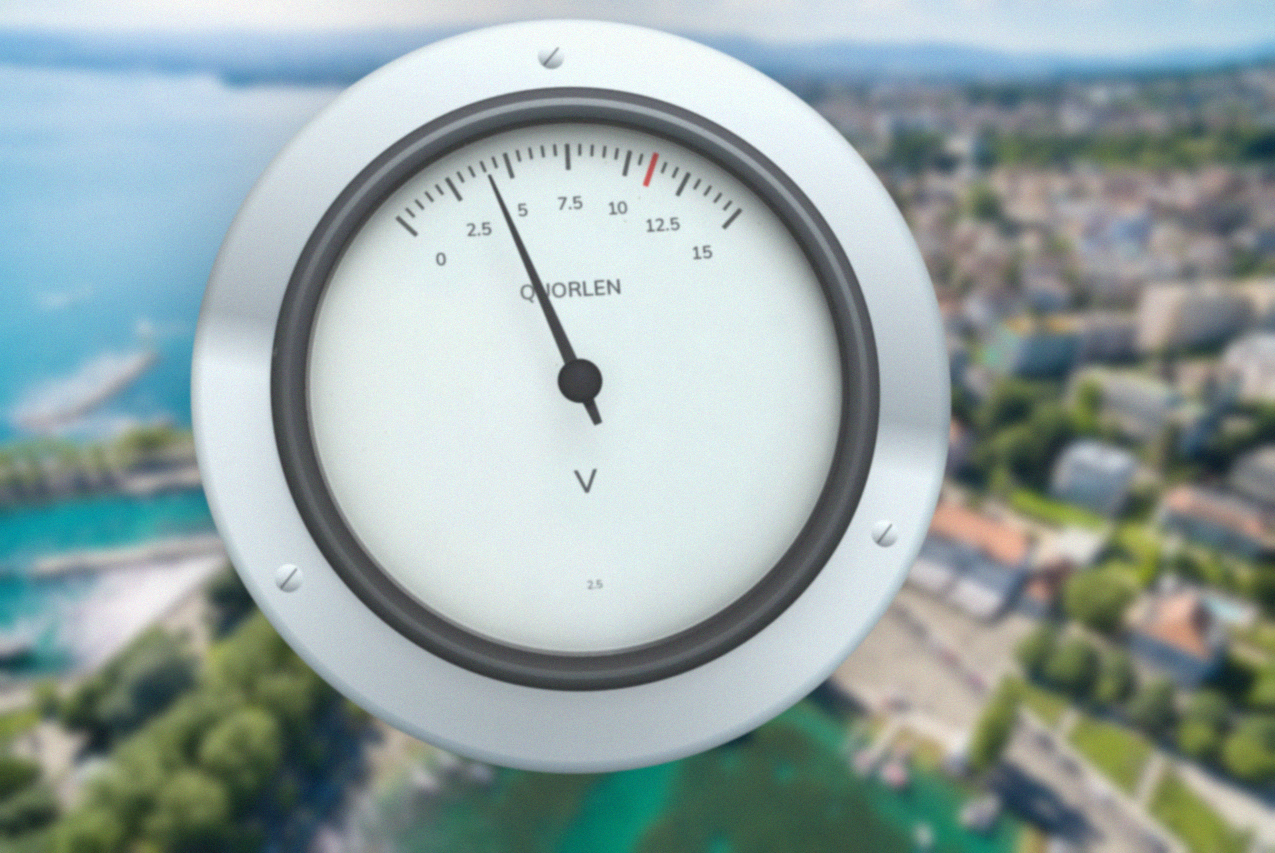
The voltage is 4 V
